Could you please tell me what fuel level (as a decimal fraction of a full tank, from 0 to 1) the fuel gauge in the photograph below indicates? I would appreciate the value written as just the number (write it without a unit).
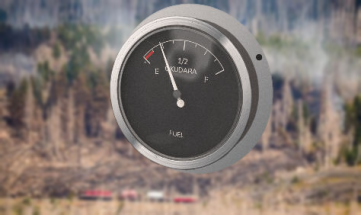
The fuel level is 0.25
